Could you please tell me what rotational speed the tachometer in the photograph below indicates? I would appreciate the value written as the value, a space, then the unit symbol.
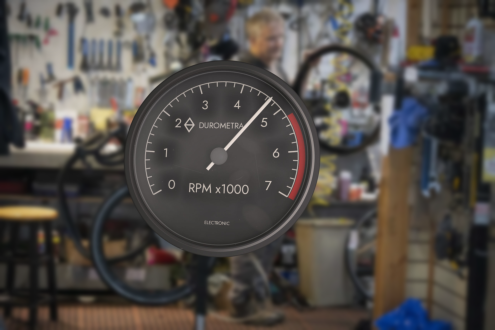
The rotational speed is 4700 rpm
